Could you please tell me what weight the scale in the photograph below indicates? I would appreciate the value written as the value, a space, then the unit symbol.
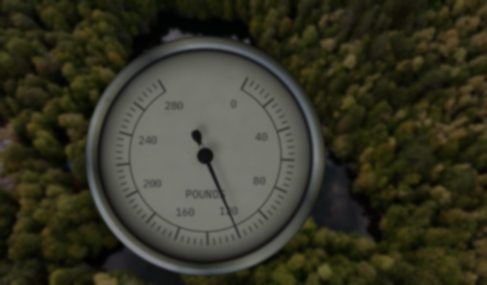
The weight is 120 lb
